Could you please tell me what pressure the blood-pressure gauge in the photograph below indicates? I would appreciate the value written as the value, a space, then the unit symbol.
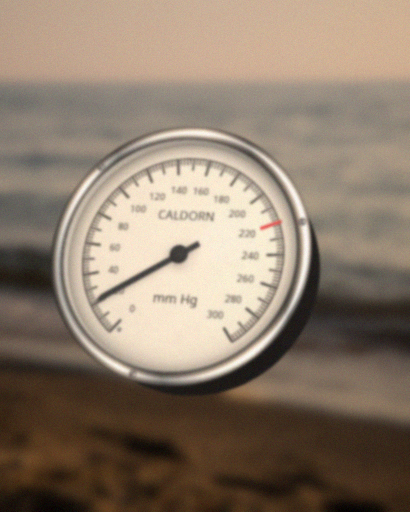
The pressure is 20 mmHg
